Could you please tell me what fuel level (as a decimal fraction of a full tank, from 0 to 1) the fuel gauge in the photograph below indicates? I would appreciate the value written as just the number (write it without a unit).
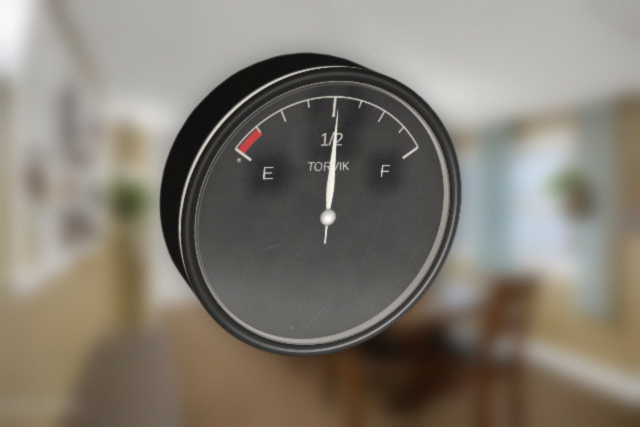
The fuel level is 0.5
